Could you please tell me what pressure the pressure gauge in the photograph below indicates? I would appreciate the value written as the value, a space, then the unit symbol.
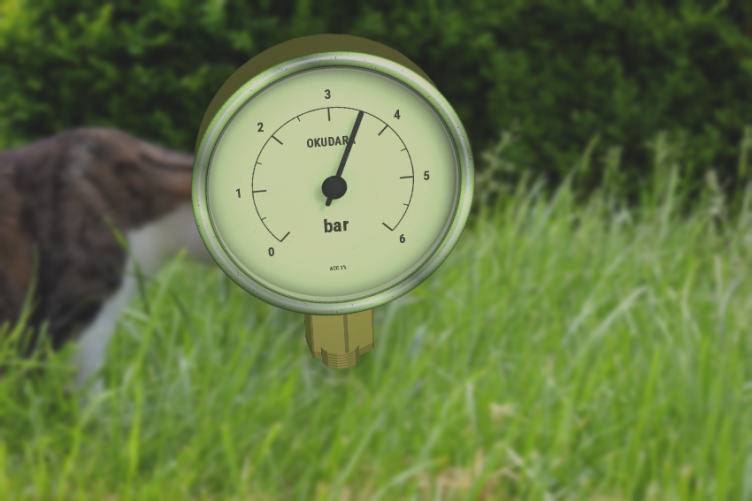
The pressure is 3.5 bar
